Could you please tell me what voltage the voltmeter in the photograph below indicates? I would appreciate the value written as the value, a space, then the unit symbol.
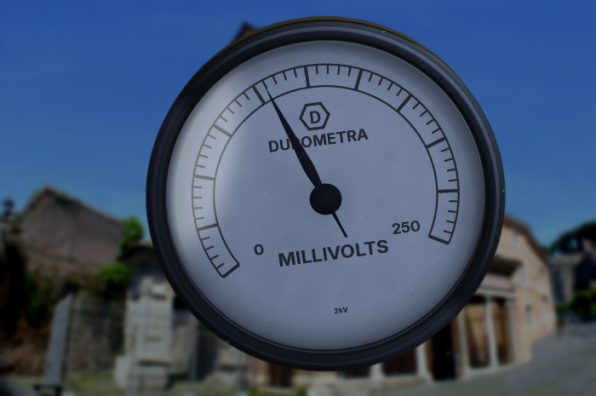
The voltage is 105 mV
